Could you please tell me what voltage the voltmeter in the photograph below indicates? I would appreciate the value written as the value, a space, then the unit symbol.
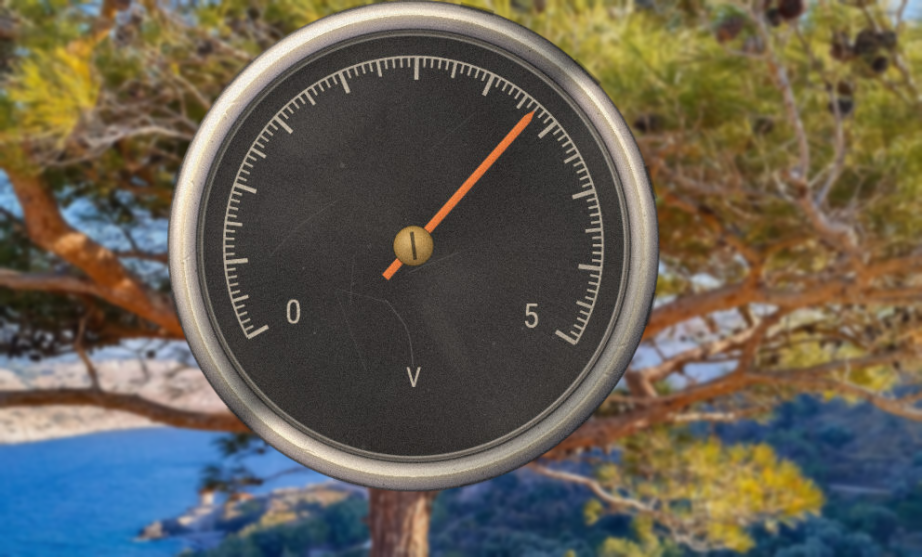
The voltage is 3.35 V
